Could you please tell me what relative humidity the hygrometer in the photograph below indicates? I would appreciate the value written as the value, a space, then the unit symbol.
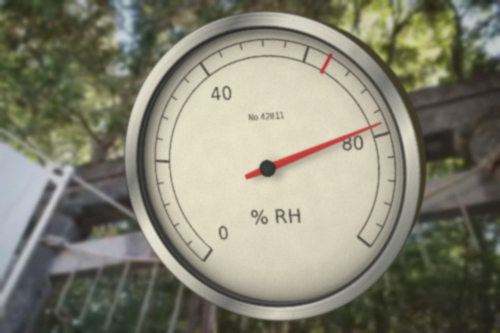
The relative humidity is 78 %
